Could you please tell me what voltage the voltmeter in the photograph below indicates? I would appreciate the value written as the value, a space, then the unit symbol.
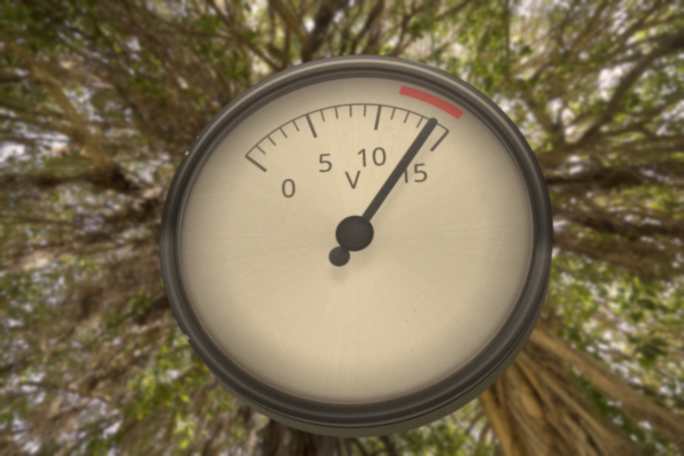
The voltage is 14 V
